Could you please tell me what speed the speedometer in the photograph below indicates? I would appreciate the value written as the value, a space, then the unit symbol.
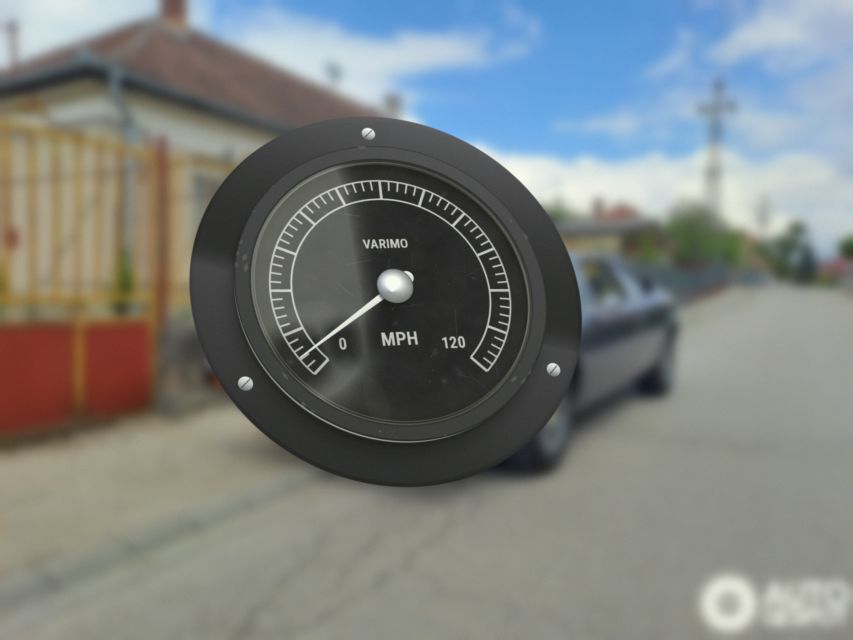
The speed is 4 mph
